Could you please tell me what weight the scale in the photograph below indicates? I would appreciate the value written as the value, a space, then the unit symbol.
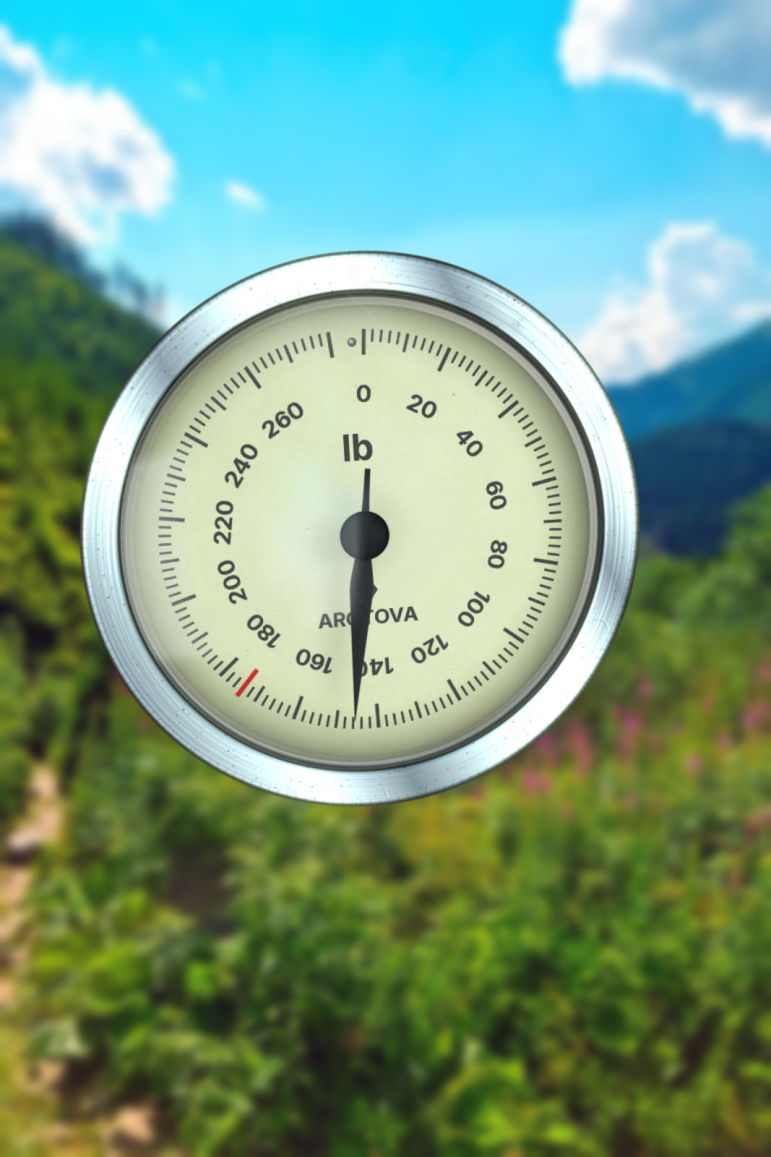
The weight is 146 lb
